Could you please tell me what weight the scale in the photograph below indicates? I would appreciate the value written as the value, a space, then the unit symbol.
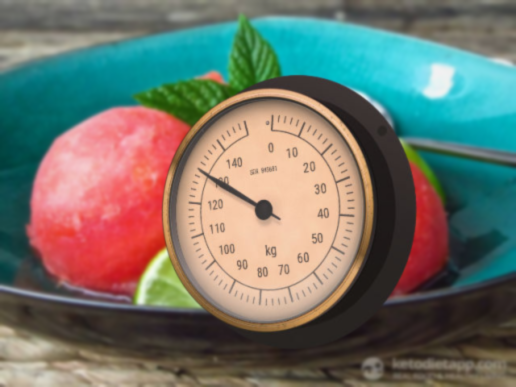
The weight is 130 kg
